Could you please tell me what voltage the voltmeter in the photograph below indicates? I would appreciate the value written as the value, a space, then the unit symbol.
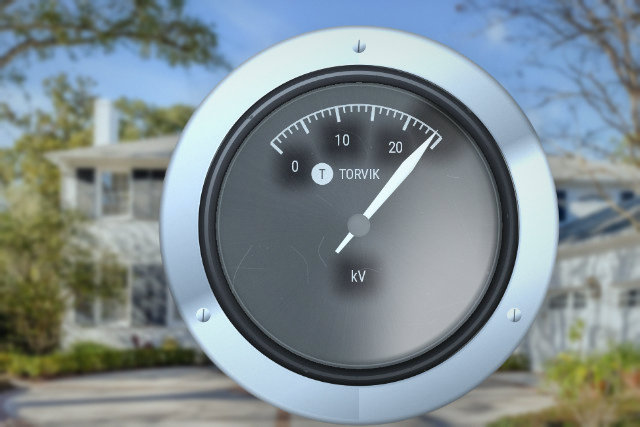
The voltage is 24 kV
